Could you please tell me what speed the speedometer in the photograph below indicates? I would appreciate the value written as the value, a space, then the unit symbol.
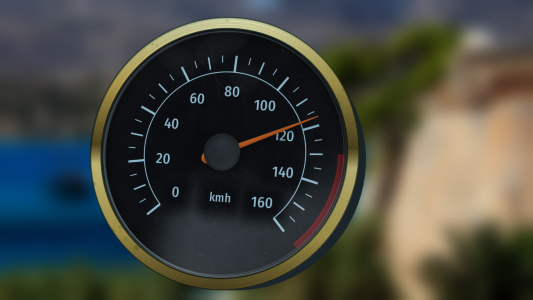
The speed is 117.5 km/h
